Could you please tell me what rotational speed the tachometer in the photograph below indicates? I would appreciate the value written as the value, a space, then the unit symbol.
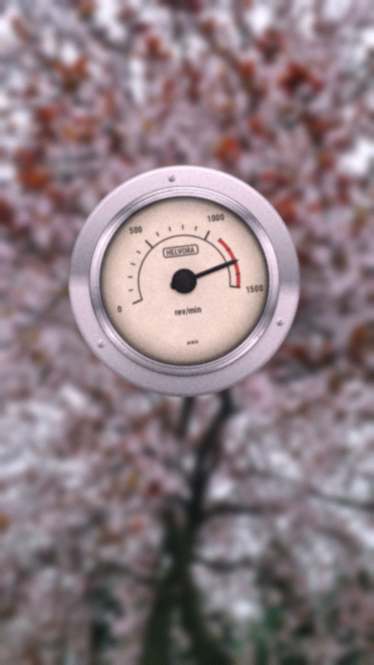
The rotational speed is 1300 rpm
